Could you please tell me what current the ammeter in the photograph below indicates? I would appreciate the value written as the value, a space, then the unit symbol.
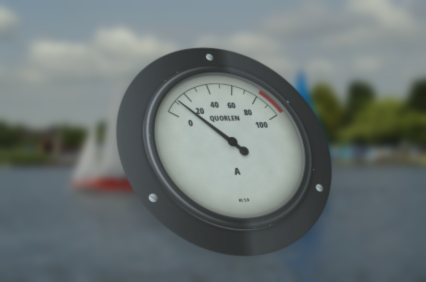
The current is 10 A
